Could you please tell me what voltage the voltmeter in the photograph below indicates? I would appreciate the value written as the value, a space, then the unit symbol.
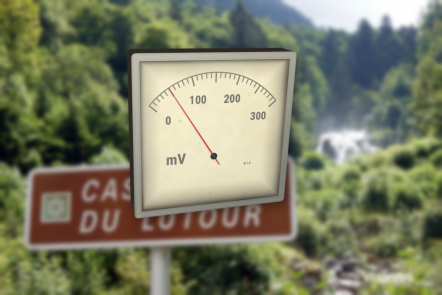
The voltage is 50 mV
